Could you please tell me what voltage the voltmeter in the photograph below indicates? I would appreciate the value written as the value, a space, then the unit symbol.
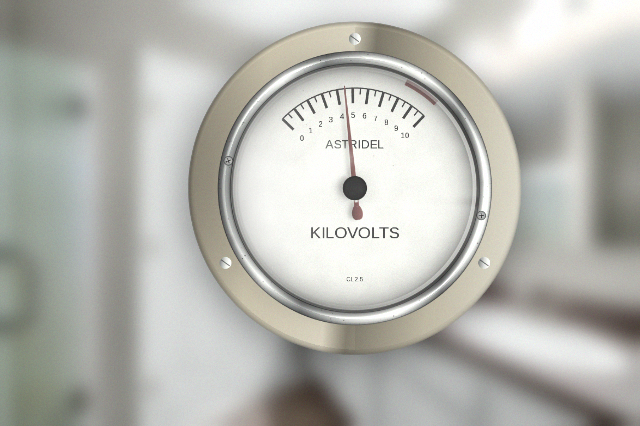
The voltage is 4.5 kV
